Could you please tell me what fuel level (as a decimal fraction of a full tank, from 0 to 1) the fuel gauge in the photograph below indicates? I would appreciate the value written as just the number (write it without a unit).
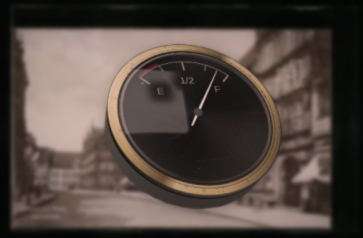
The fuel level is 0.875
